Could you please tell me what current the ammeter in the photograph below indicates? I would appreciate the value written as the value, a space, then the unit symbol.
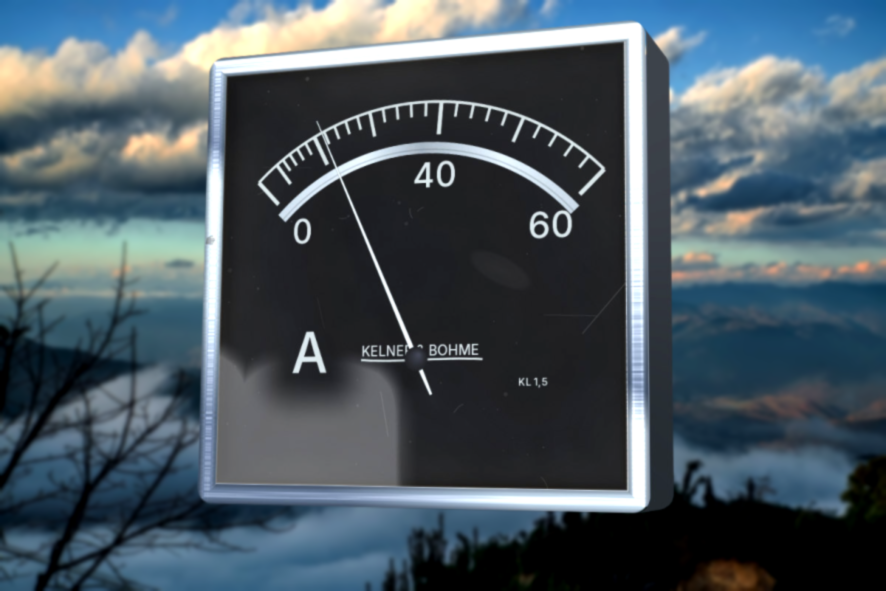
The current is 22 A
